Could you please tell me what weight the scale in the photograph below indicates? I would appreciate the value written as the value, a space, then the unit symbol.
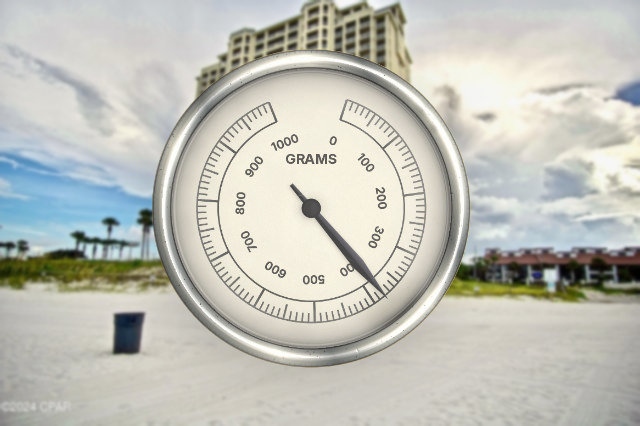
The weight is 380 g
